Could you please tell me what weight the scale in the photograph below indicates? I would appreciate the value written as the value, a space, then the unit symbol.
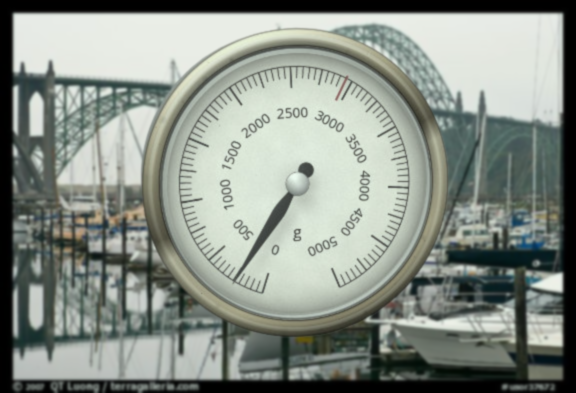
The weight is 250 g
